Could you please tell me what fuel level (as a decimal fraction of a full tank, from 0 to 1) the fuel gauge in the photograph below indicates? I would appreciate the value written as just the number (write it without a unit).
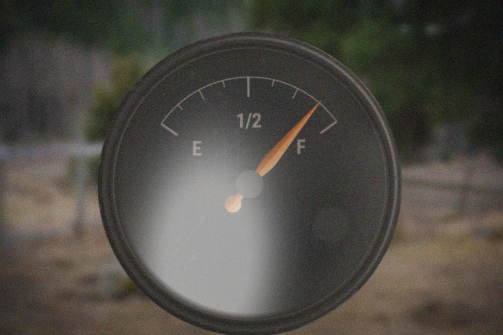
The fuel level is 0.875
